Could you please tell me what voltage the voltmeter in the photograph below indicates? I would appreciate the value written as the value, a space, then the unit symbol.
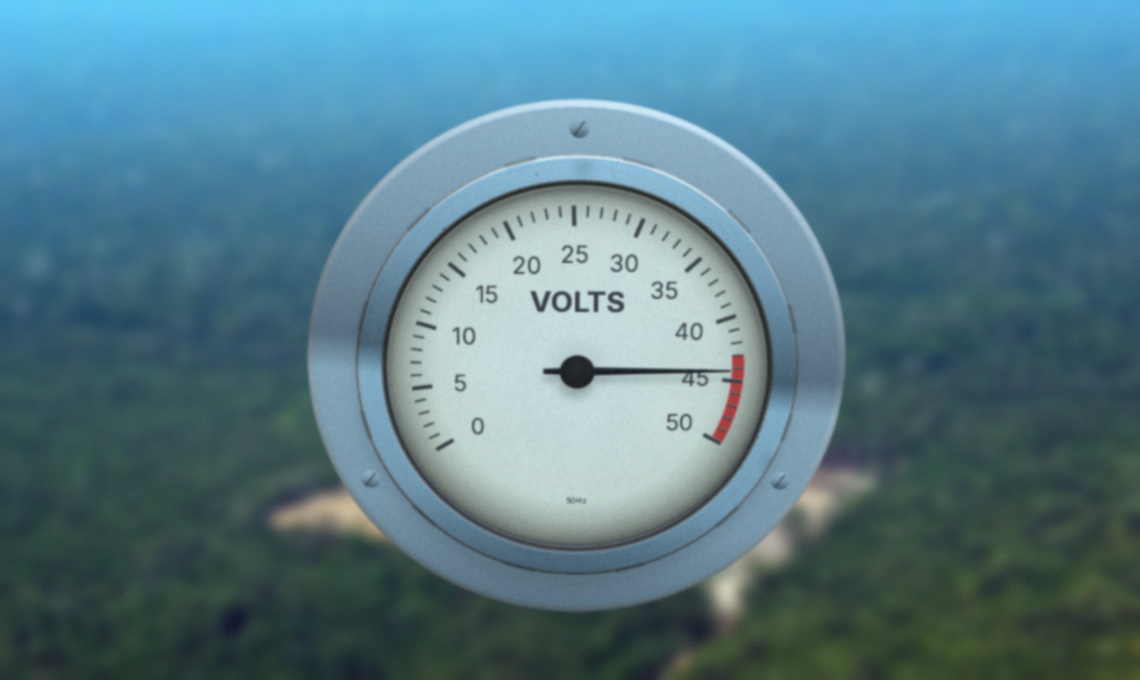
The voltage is 44 V
